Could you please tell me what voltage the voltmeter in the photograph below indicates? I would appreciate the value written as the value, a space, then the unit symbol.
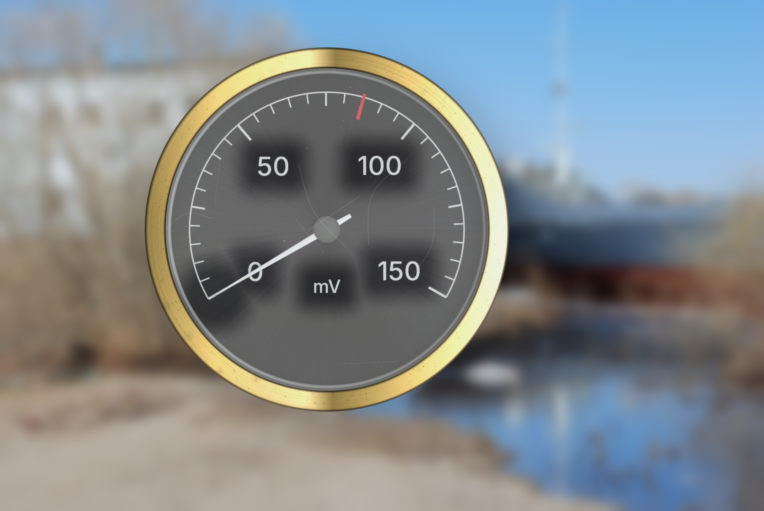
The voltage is 0 mV
